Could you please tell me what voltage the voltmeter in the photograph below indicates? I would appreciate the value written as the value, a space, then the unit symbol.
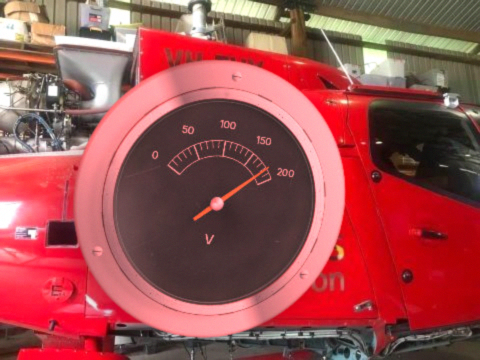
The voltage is 180 V
